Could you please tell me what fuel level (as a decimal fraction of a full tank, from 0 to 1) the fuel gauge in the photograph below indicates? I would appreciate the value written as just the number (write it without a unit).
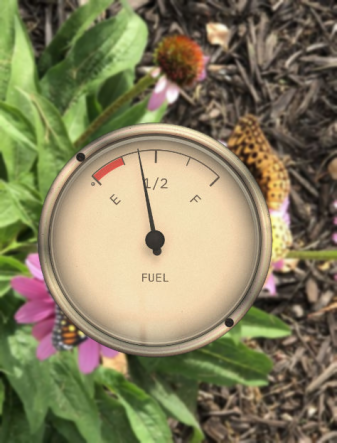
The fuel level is 0.375
